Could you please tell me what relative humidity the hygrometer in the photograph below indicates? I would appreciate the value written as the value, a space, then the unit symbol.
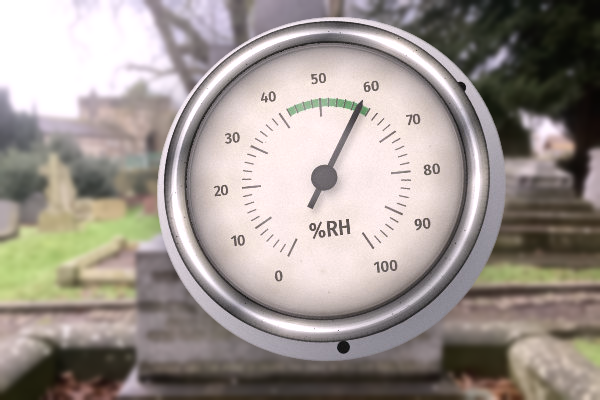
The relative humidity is 60 %
